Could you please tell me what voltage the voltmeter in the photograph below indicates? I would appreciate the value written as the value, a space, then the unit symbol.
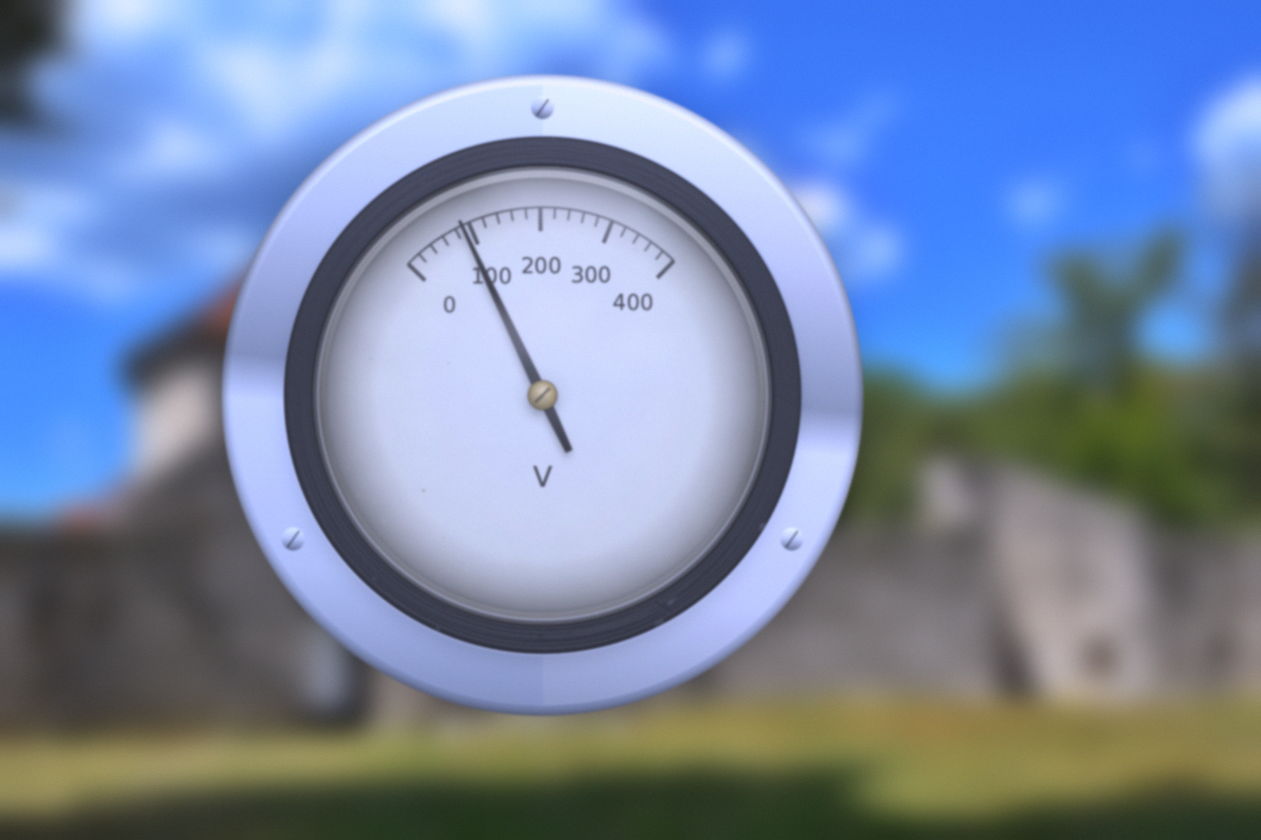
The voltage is 90 V
